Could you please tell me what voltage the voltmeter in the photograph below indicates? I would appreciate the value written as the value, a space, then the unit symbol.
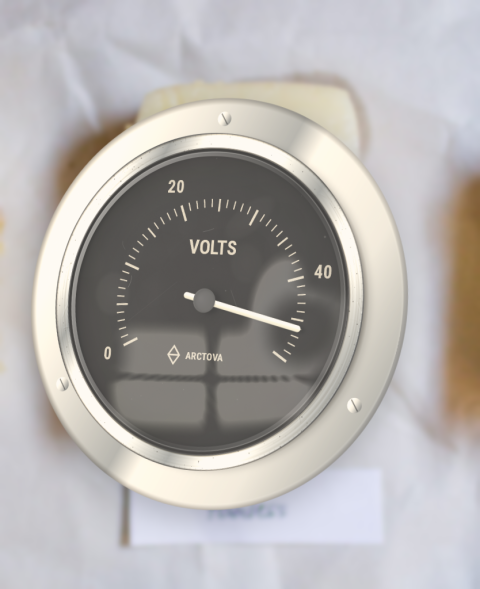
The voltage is 46 V
